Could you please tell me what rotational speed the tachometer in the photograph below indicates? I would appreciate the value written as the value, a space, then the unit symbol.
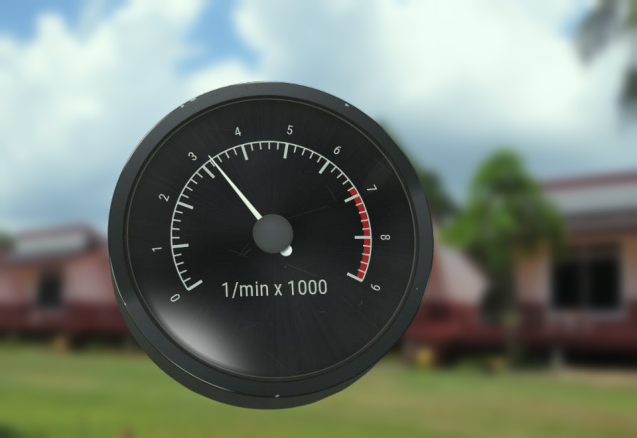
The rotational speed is 3200 rpm
